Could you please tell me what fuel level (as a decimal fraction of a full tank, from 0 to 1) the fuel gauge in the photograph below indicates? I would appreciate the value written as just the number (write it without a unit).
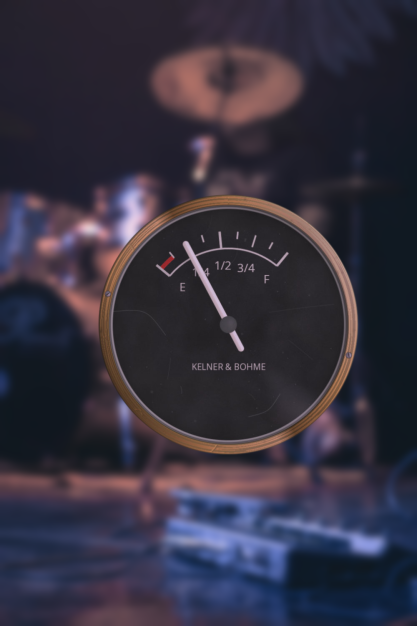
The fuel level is 0.25
